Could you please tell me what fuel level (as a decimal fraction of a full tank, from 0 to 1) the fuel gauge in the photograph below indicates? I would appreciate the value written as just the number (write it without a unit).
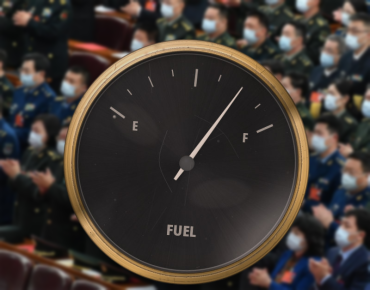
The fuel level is 0.75
